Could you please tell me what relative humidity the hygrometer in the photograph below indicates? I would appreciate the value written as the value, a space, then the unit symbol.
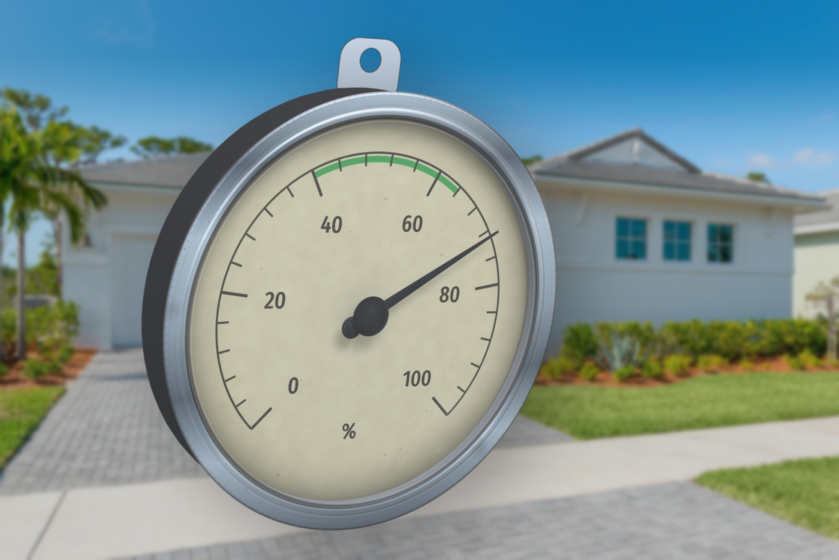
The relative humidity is 72 %
